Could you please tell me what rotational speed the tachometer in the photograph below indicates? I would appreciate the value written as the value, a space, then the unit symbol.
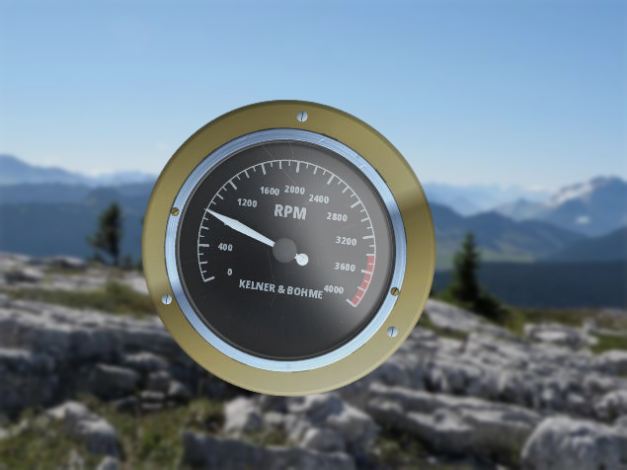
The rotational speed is 800 rpm
